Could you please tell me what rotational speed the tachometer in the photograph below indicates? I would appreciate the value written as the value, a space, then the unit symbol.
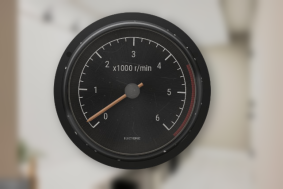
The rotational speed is 200 rpm
